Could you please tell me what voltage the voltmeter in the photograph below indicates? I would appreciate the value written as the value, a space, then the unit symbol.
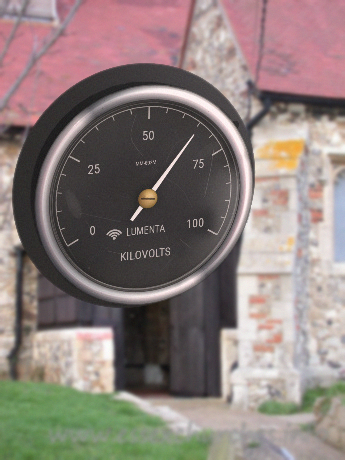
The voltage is 65 kV
